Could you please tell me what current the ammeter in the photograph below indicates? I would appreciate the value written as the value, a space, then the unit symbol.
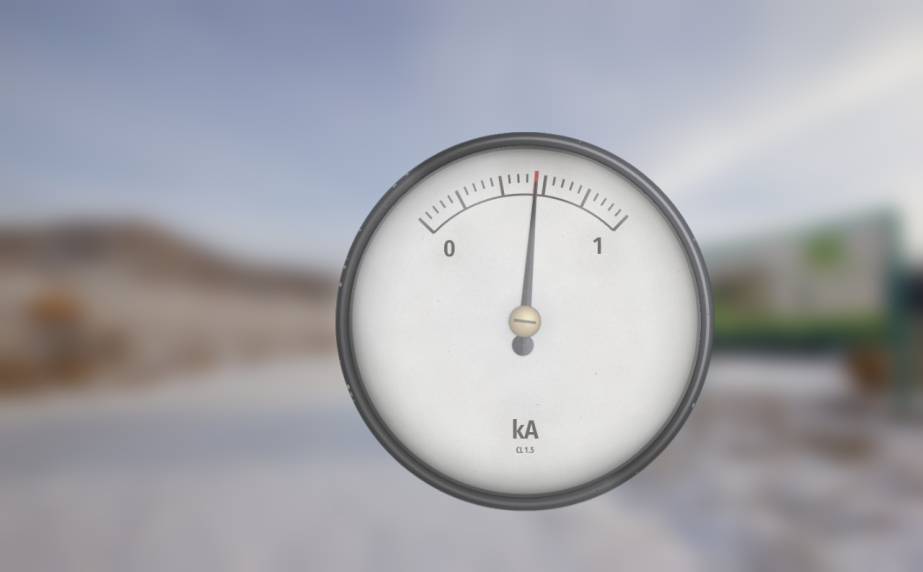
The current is 0.56 kA
